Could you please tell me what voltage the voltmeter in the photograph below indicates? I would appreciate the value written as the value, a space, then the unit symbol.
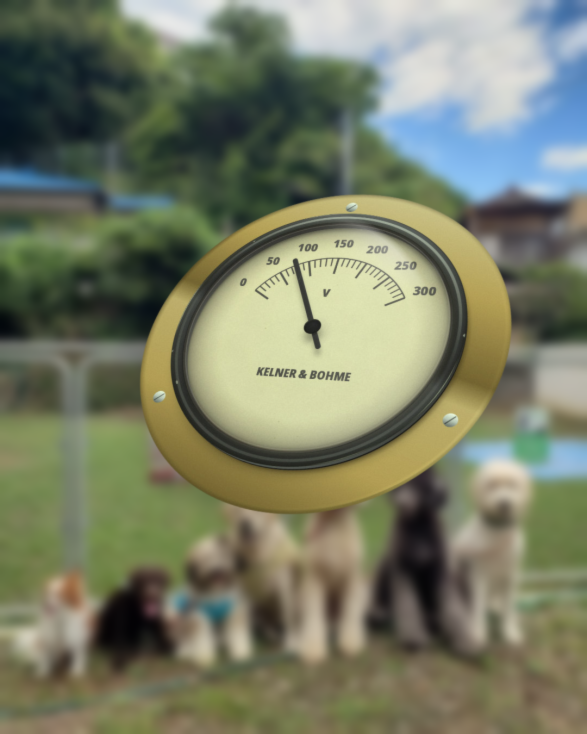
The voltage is 80 V
